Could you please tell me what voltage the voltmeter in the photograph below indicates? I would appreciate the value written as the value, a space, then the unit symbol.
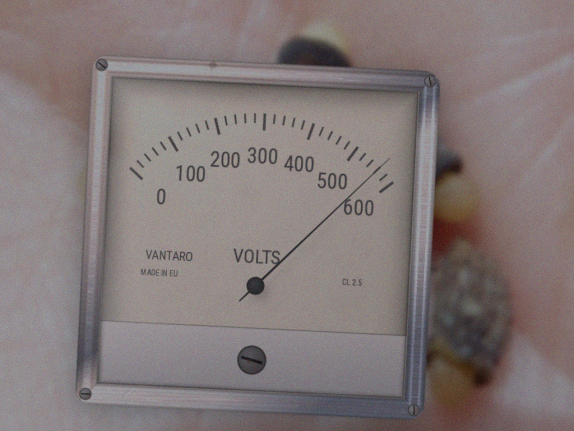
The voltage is 560 V
